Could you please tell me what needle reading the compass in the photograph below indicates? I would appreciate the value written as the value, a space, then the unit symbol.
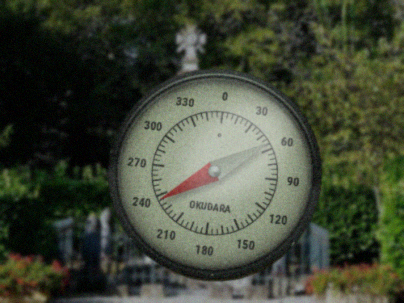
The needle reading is 235 °
